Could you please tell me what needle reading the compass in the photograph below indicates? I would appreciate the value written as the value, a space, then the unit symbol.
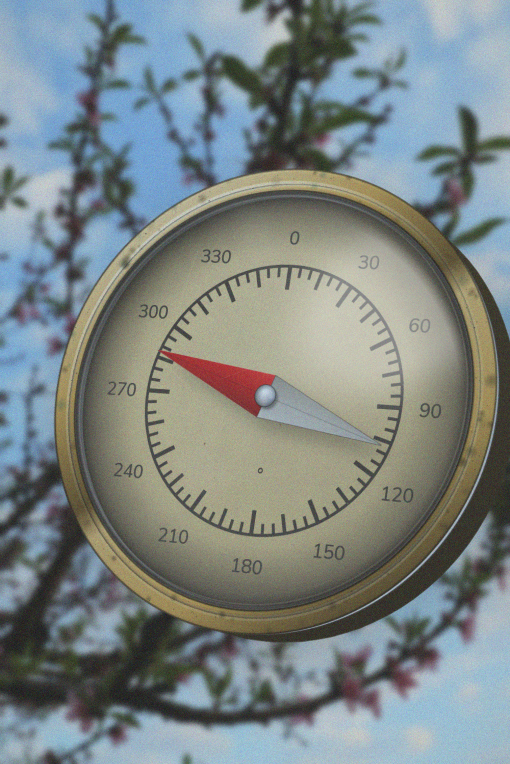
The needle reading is 287.5 °
